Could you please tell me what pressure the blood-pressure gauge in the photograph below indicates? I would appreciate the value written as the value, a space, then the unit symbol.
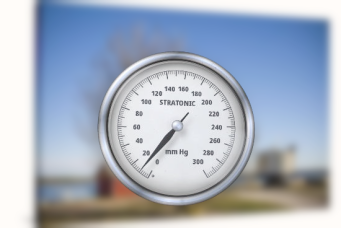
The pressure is 10 mmHg
